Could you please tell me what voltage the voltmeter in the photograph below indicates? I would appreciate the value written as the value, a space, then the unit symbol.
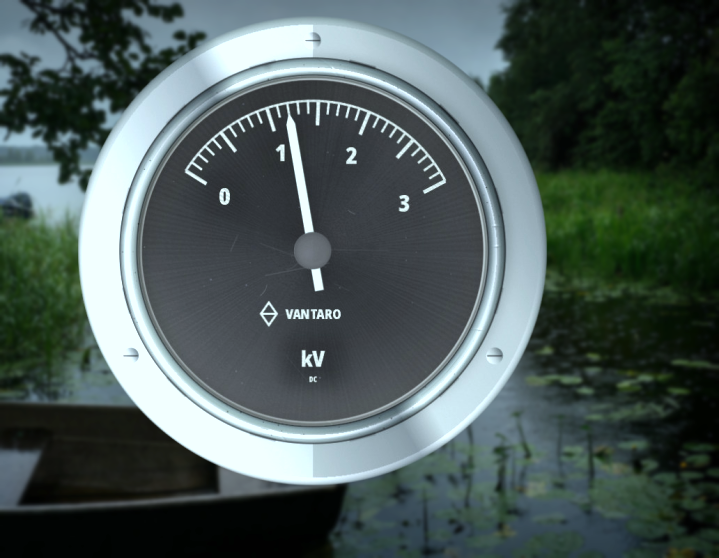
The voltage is 1.2 kV
